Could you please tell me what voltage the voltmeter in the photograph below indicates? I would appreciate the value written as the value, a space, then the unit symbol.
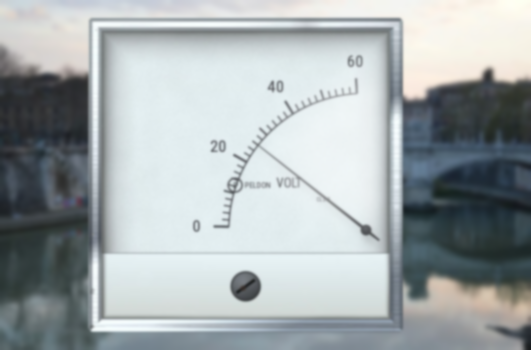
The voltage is 26 V
